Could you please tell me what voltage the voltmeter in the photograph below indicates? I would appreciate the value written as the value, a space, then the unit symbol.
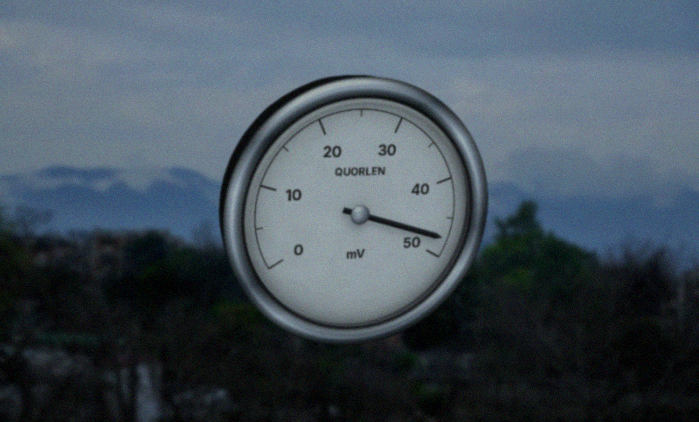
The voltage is 47.5 mV
